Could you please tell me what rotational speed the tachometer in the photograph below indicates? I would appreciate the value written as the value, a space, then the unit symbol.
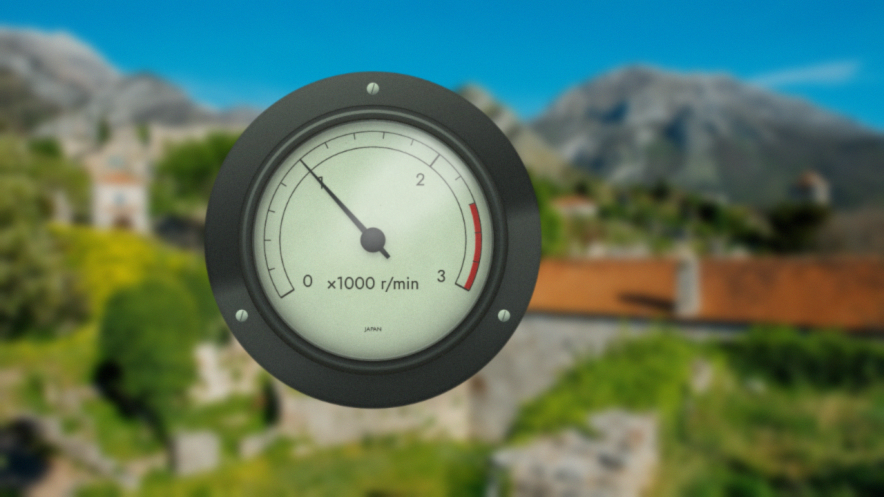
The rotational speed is 1000 rpm
